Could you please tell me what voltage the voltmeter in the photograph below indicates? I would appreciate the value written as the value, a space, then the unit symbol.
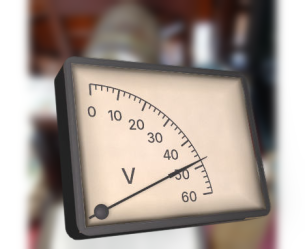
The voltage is 48 V
